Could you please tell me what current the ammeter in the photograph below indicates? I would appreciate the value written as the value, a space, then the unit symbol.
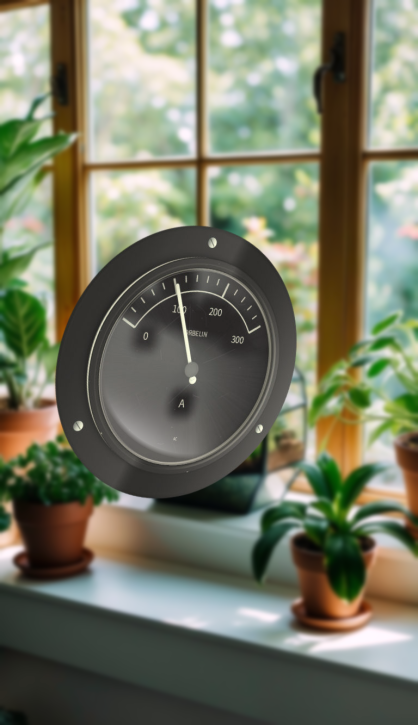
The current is 100 A
